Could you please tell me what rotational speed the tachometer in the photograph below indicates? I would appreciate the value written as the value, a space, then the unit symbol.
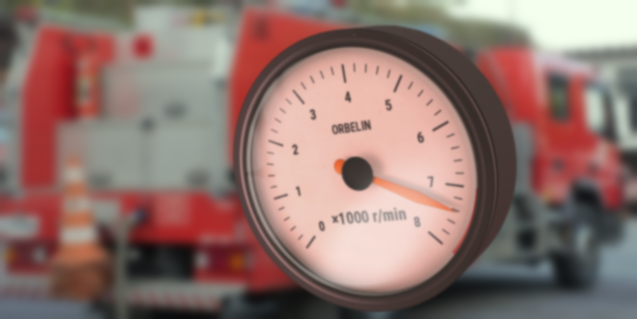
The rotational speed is 7400 rpm
